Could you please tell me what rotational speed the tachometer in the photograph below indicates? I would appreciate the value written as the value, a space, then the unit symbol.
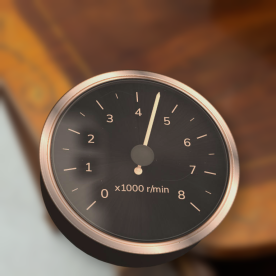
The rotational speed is 4500 rpm
